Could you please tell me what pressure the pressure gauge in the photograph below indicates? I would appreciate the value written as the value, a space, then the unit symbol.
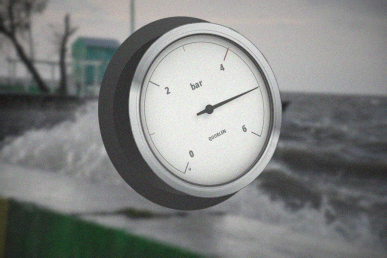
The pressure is 5 bar
